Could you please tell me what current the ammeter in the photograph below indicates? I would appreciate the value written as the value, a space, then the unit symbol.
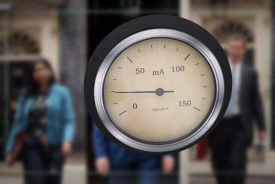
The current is 20 mA
